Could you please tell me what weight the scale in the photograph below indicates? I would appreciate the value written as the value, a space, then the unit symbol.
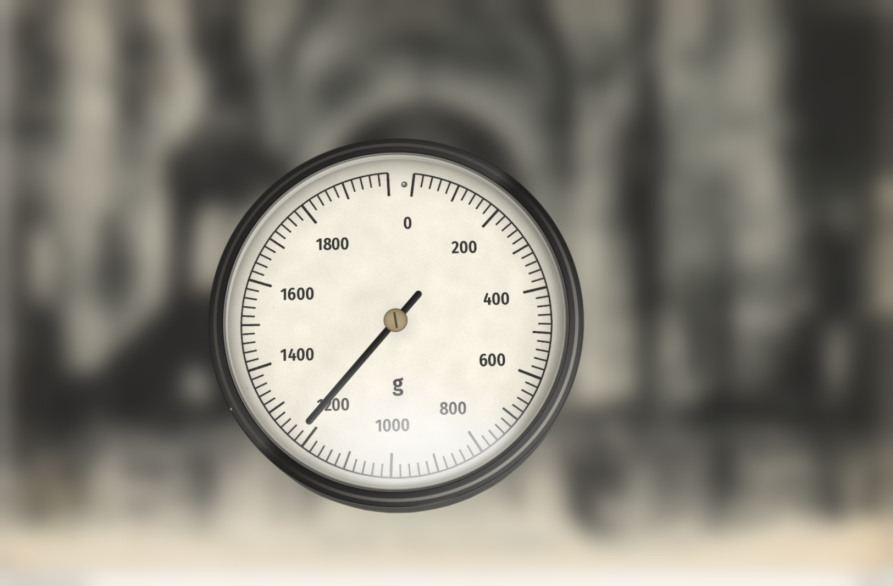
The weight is 1220 g
